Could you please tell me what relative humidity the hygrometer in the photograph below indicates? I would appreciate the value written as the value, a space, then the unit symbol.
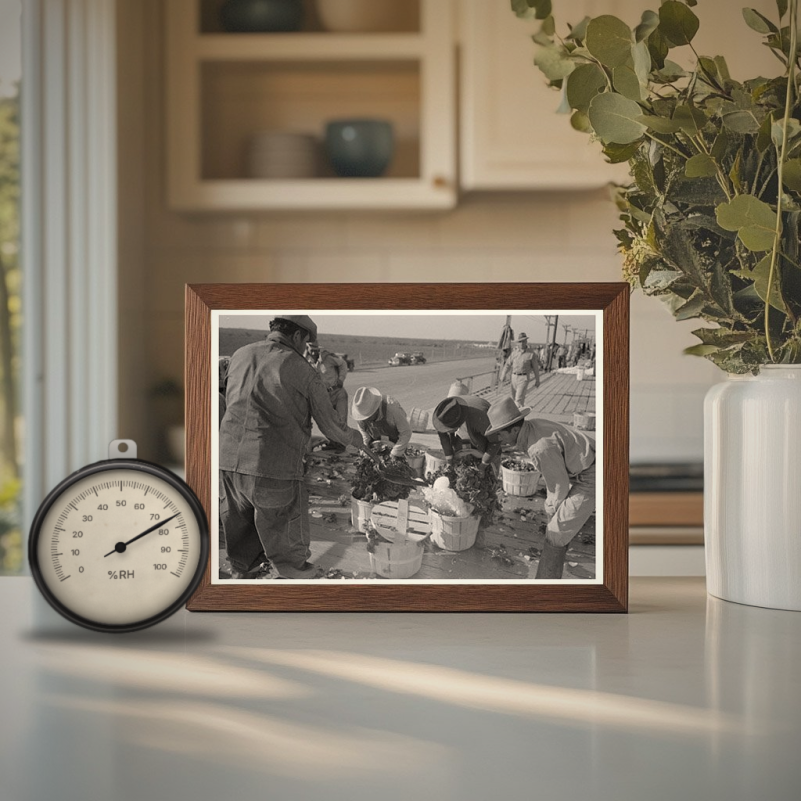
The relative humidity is 75 %
